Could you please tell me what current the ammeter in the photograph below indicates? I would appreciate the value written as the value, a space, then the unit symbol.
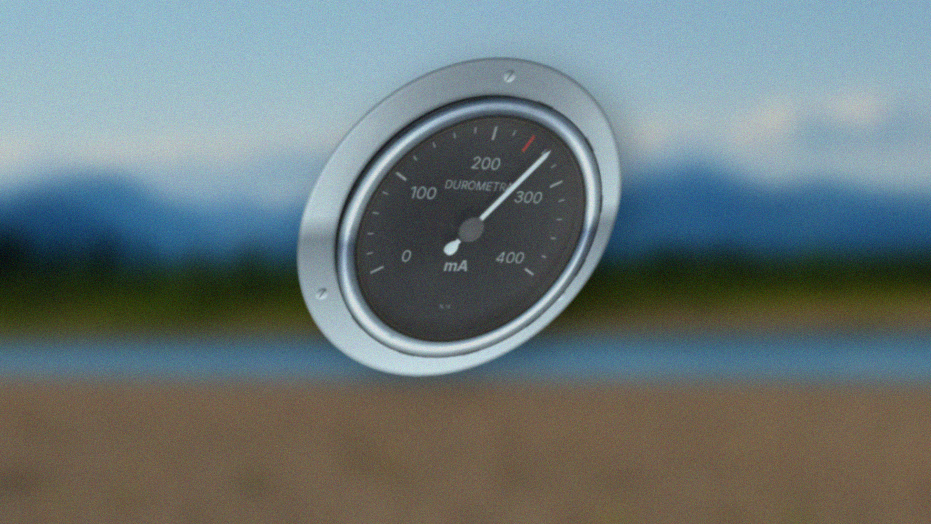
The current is 260 mA
